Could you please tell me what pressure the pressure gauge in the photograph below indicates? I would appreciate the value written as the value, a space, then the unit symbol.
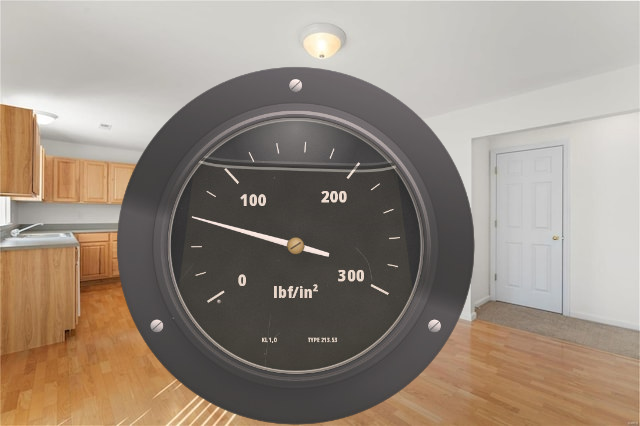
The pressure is 60 psi
